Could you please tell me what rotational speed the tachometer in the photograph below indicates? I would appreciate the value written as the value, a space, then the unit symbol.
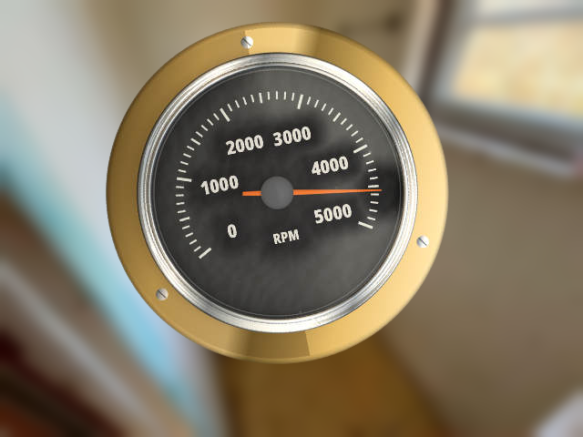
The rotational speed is 4550 rpm
